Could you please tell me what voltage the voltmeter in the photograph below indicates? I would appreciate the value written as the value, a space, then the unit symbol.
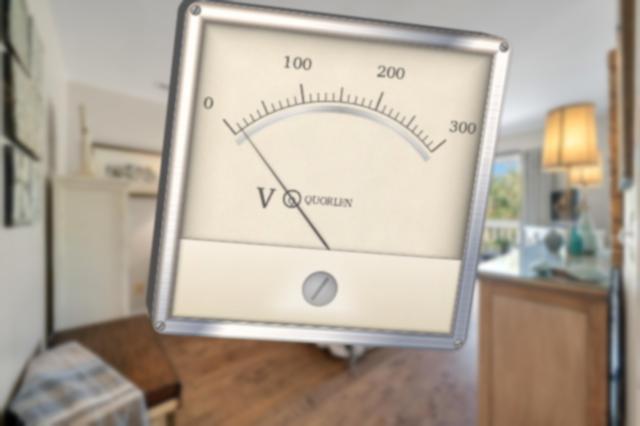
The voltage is 10 V
